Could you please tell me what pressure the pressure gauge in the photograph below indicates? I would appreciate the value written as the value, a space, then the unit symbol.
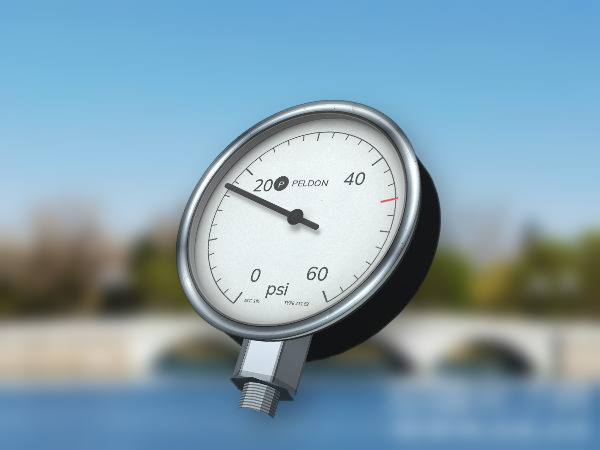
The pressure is 17 psi
